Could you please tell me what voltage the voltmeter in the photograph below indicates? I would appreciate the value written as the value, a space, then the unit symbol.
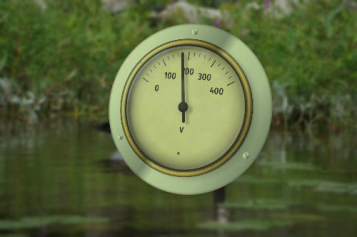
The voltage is 180 V
